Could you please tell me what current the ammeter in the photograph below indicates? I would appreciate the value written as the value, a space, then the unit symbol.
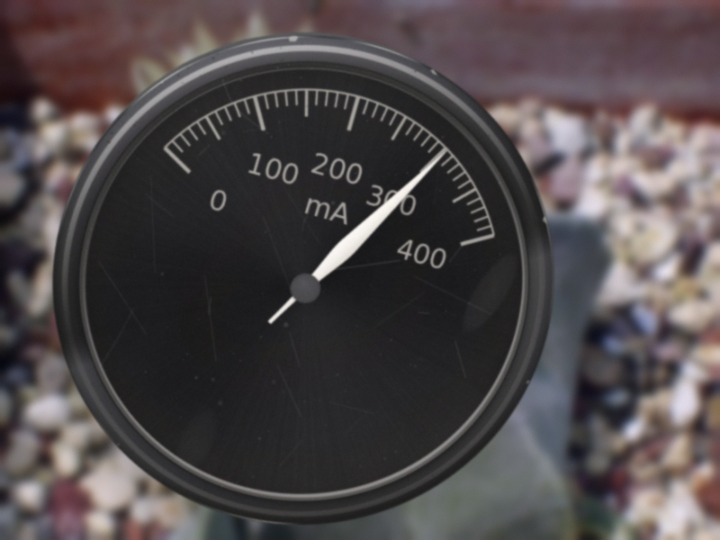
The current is 300 mA
